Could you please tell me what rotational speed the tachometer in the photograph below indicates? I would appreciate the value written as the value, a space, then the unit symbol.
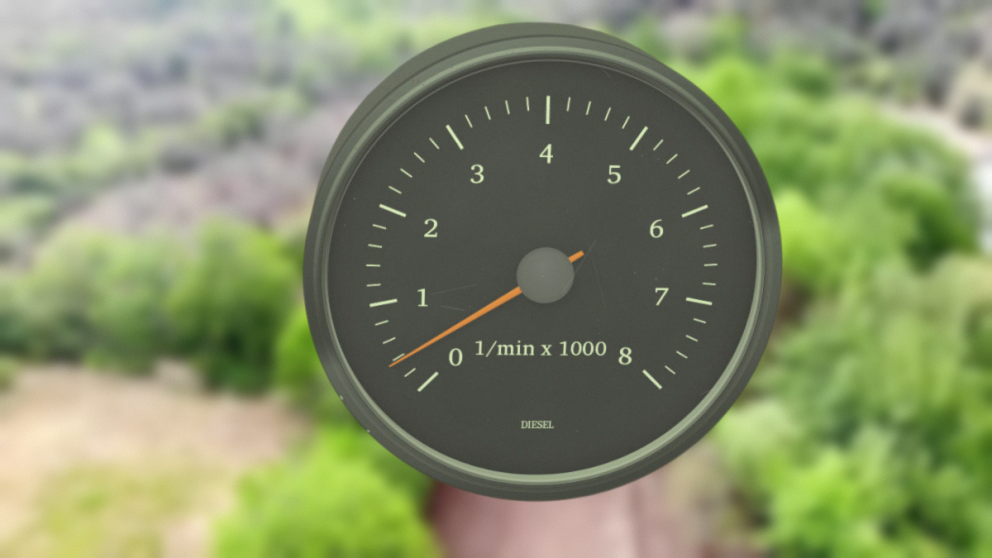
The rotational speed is 400 rpm
